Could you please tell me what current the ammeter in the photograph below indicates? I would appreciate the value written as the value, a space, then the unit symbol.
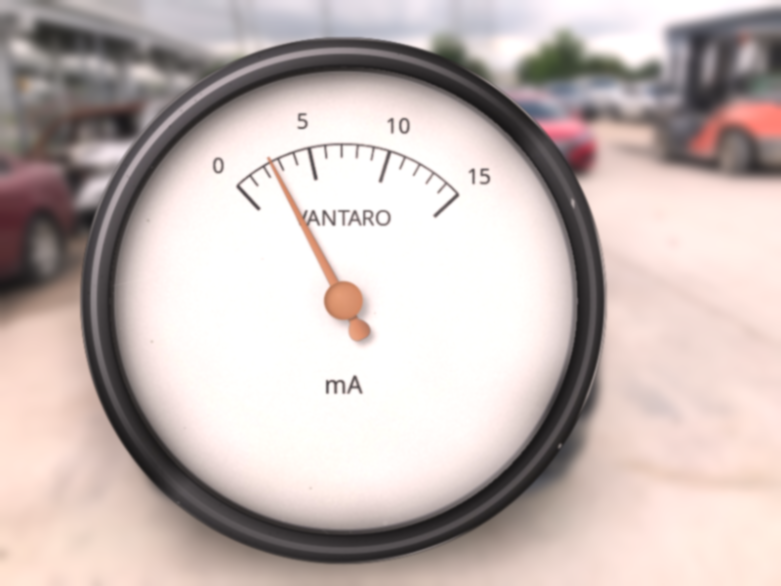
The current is 2.5 mA
